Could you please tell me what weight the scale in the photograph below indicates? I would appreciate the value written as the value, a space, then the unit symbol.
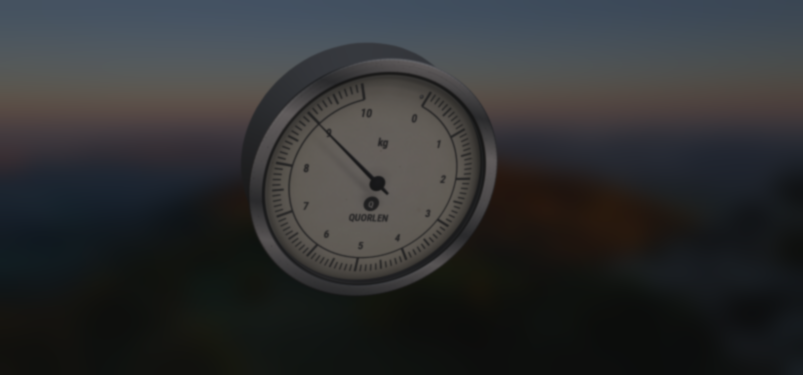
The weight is 9 kg
